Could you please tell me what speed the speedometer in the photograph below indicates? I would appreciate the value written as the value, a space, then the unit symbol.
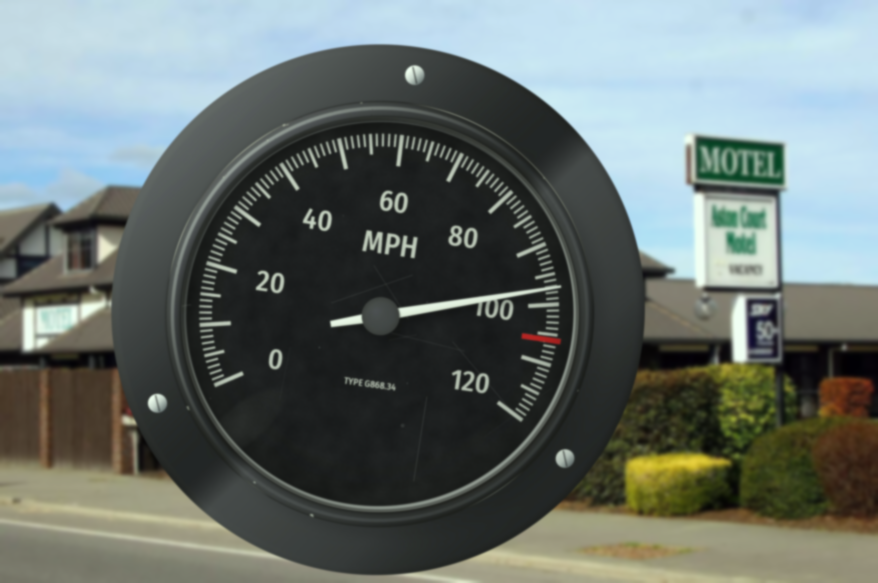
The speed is 97 mph
